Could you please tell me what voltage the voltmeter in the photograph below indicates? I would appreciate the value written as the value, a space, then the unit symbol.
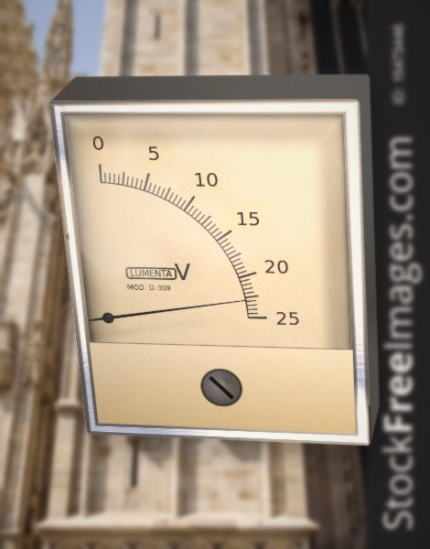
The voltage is 22.5 V
